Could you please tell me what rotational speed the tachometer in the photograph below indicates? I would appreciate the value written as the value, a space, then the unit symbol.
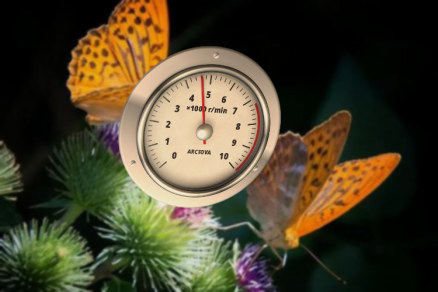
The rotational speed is 4600 rpm
